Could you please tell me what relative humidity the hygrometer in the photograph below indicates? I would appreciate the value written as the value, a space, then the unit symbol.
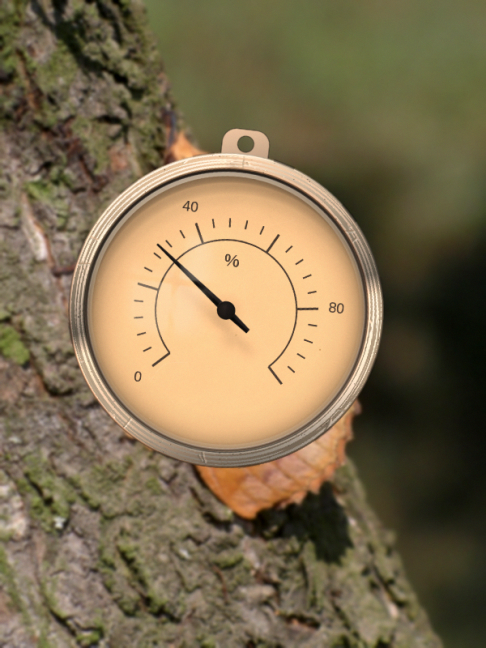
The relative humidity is 30 %
